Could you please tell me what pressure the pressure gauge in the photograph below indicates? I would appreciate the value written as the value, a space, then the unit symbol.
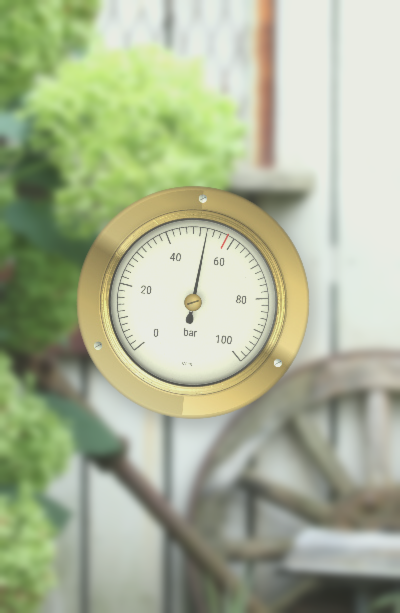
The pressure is 52 bar
